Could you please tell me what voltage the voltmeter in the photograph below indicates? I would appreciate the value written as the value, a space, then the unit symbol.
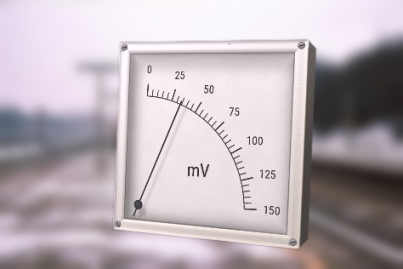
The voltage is 35 mV
